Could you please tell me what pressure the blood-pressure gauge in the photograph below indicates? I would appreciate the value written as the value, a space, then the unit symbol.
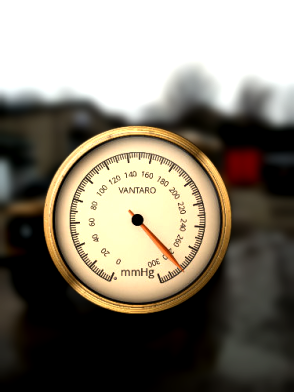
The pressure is 280 mmHg
